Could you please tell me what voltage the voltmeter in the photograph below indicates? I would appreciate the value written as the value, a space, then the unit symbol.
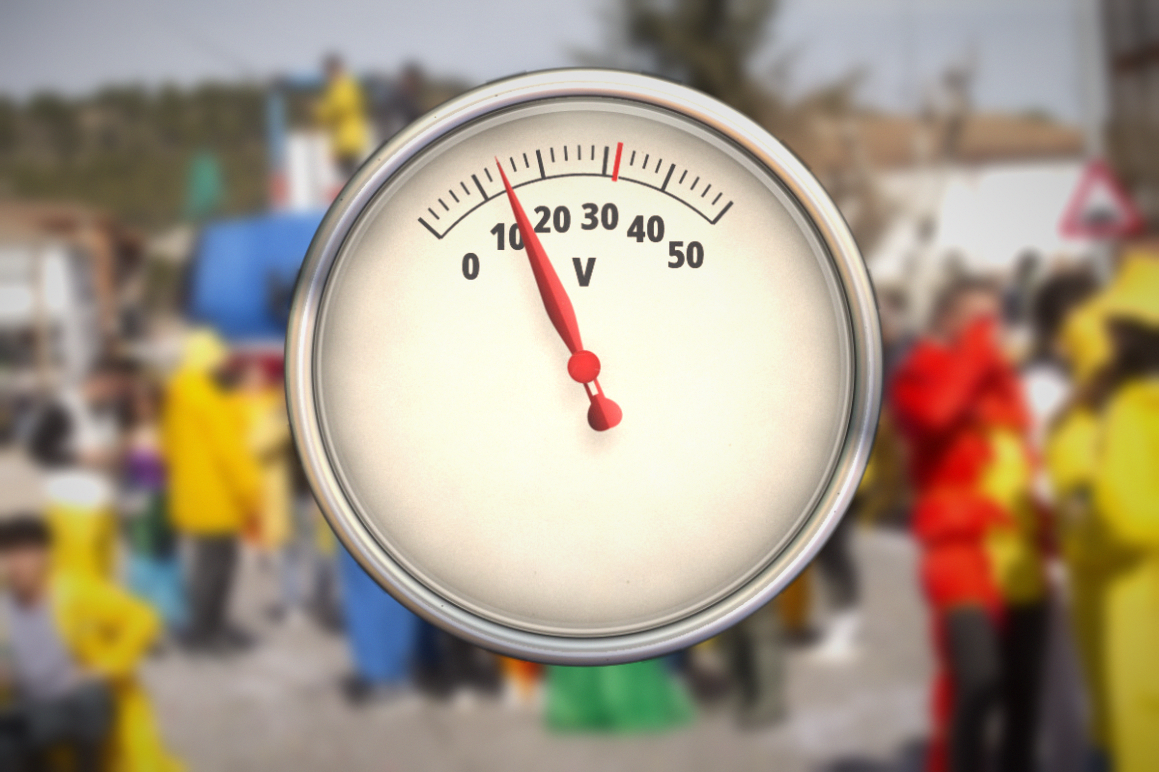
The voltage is 14 V
